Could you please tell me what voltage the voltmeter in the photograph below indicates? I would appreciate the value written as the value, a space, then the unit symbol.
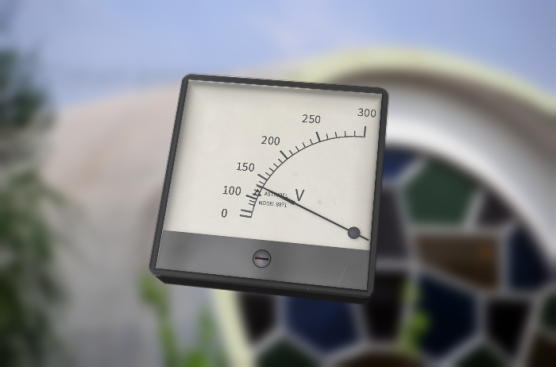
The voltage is 130 V
